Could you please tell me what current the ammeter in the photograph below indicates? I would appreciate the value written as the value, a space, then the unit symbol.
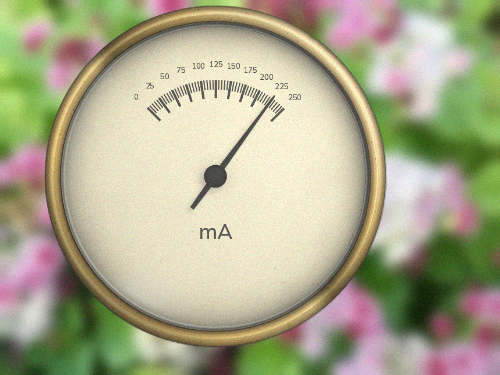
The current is 225 mA
